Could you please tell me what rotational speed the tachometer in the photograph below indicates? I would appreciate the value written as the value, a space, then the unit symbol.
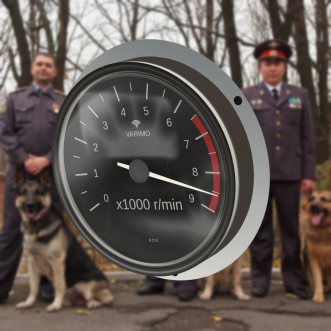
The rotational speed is 8500 rpm
